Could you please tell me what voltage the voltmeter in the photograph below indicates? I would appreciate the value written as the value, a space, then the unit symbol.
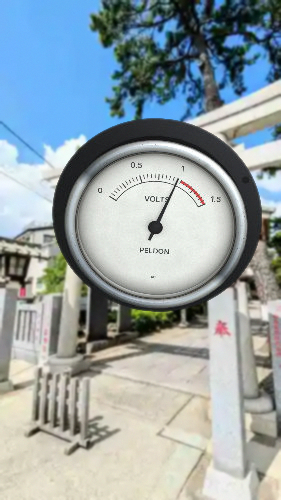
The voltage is 1 V
